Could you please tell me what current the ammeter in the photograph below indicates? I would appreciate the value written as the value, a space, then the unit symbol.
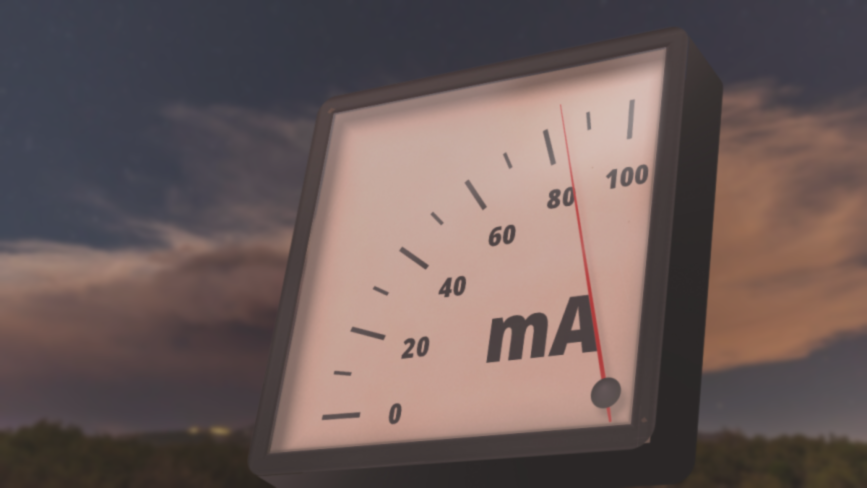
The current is 85 mA
